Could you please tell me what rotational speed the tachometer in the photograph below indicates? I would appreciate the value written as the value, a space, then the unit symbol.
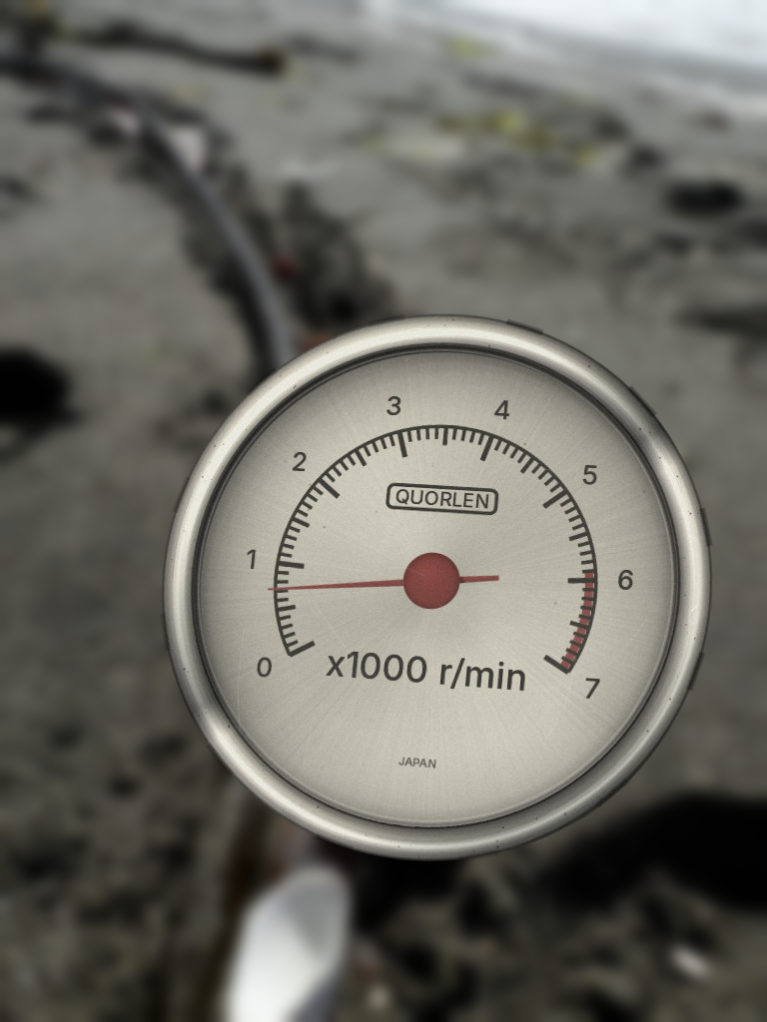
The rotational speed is 700 rpm
